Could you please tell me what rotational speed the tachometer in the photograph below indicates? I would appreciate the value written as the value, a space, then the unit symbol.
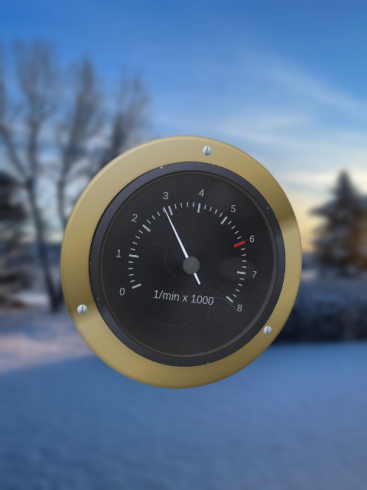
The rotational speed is 2800 rpm
